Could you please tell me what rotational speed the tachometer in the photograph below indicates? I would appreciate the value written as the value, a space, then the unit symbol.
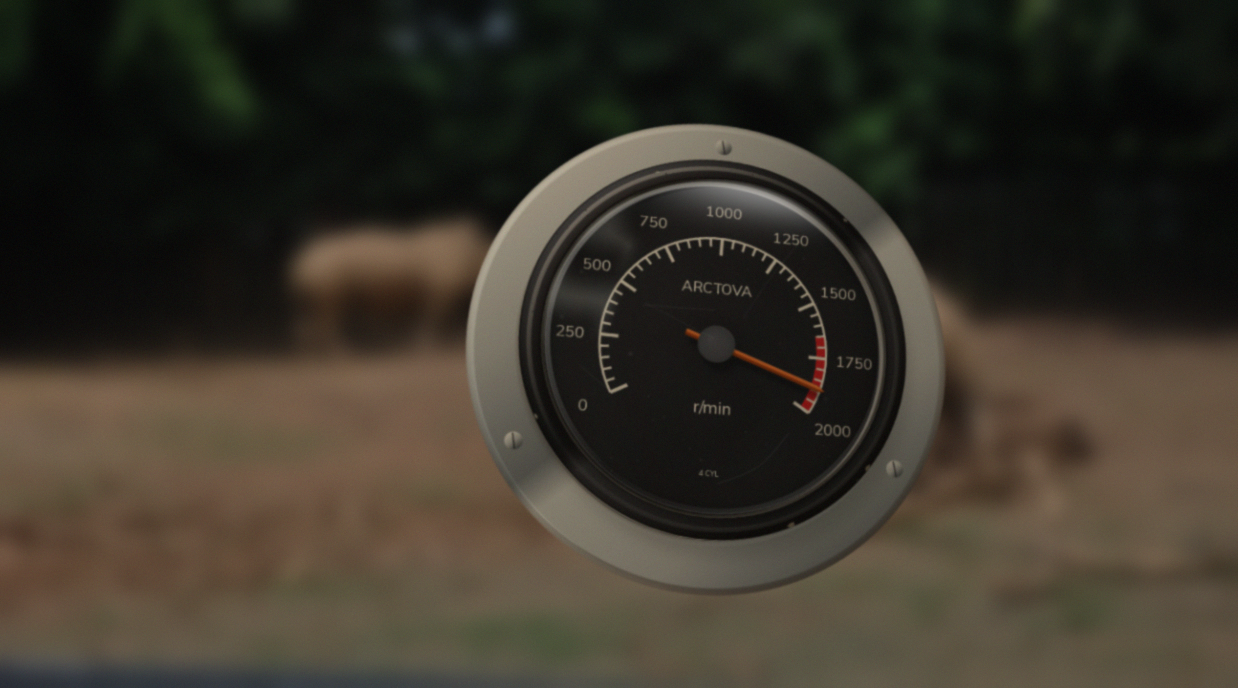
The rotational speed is 1900 rpm
